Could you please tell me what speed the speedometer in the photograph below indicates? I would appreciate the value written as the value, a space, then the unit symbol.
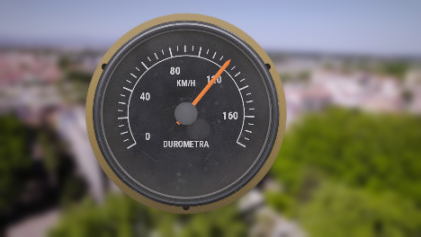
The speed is 120 km/h
